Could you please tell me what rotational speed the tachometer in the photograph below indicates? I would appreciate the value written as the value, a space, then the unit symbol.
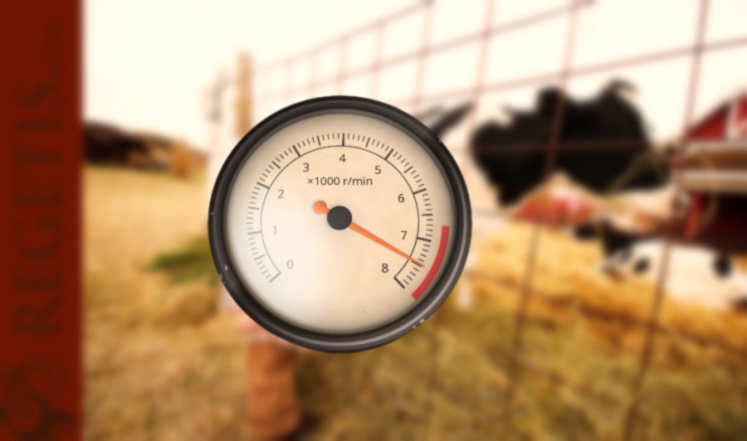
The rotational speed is 7500 rpm
